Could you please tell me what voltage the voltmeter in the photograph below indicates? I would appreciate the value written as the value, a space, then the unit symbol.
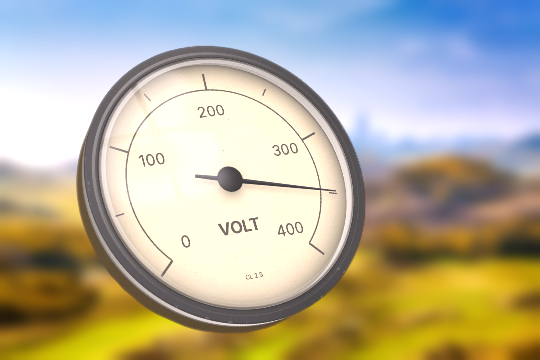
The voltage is 350 V
